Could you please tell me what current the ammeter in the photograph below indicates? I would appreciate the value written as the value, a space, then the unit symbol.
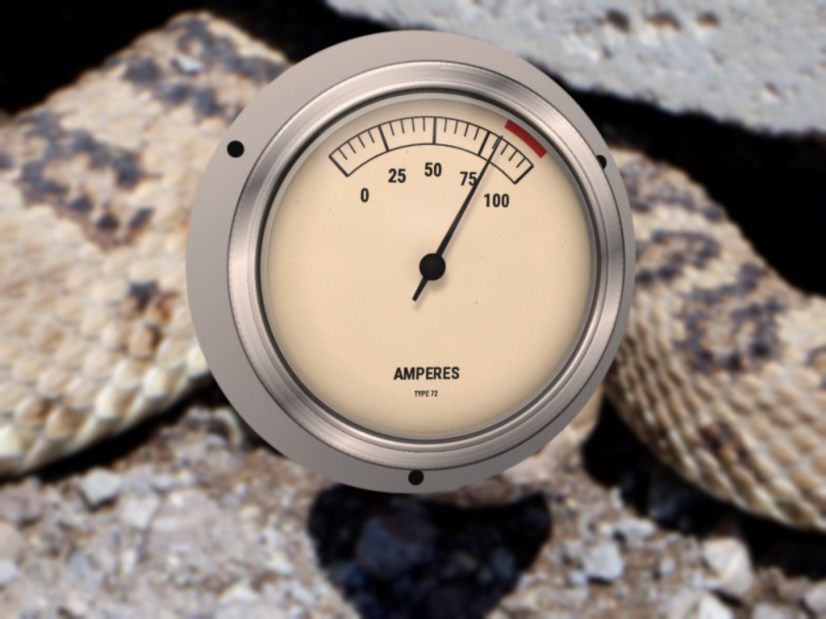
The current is 80 A
